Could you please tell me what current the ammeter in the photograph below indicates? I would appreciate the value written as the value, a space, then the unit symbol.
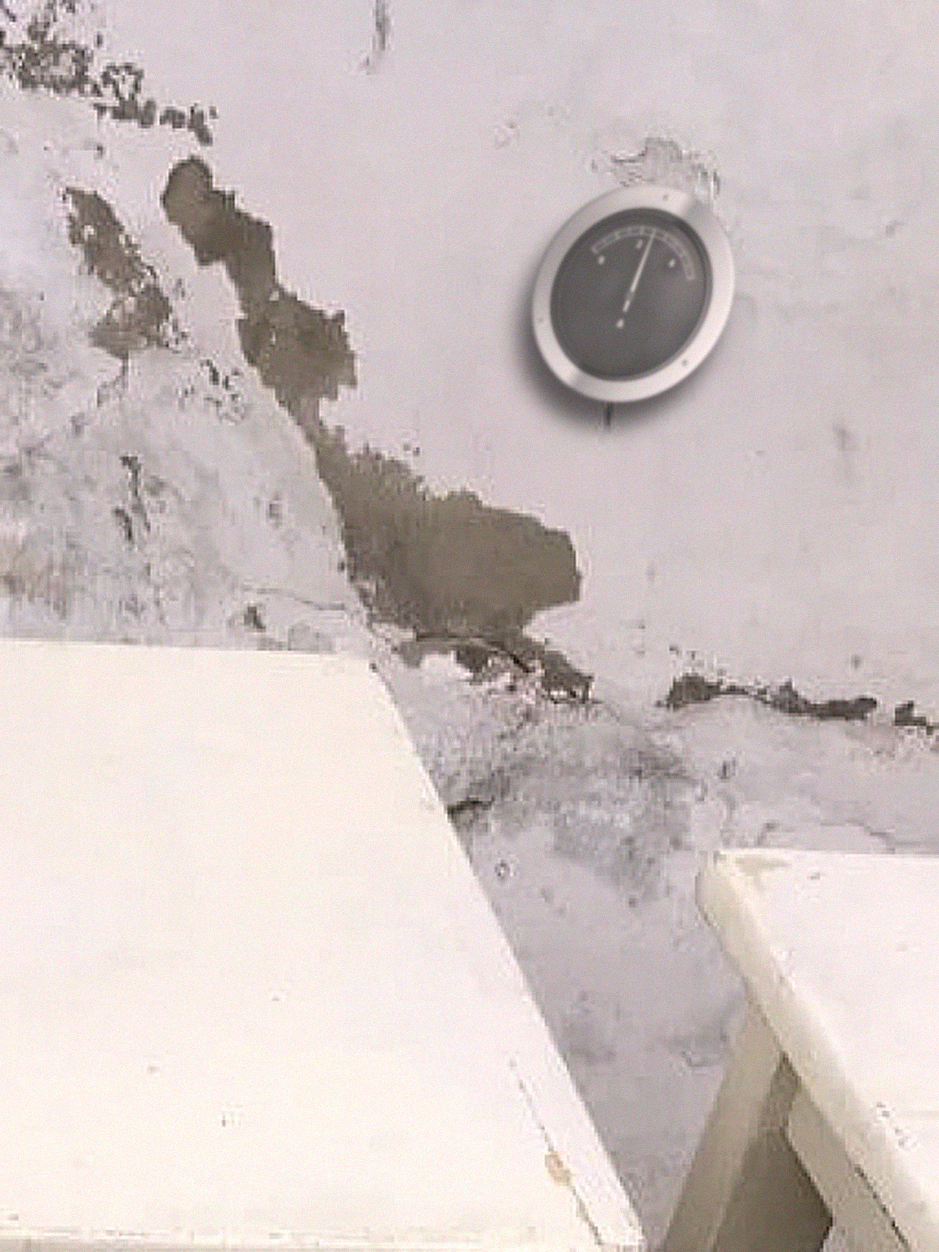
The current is 2.5 A
